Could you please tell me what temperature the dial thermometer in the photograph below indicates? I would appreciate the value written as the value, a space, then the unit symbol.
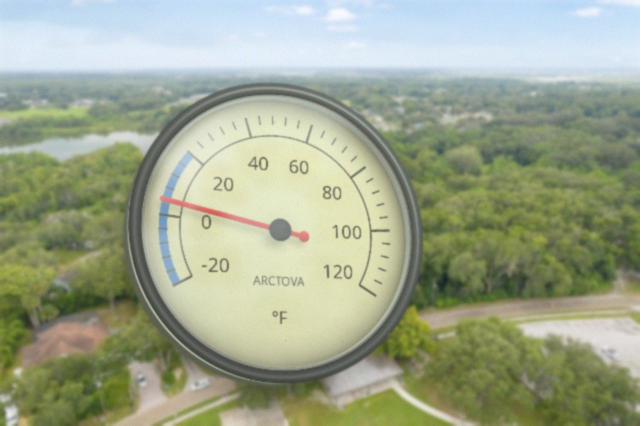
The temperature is 4 °F
